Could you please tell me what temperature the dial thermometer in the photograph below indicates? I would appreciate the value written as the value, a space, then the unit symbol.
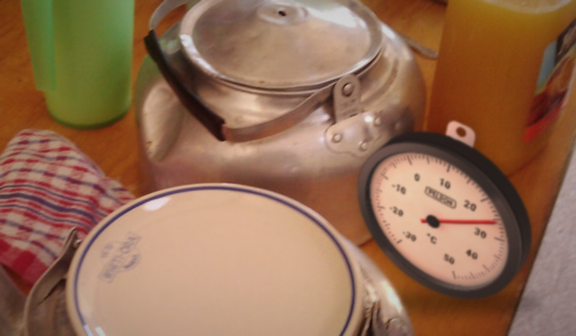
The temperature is 25 °C
